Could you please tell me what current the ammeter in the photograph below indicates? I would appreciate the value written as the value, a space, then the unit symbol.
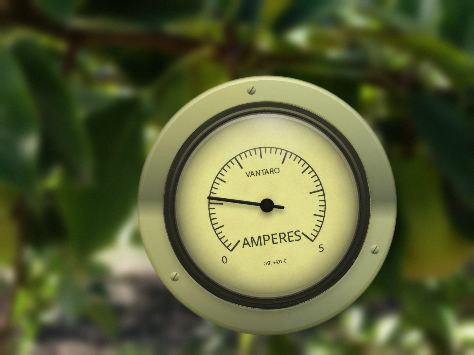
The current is 1.1 A
